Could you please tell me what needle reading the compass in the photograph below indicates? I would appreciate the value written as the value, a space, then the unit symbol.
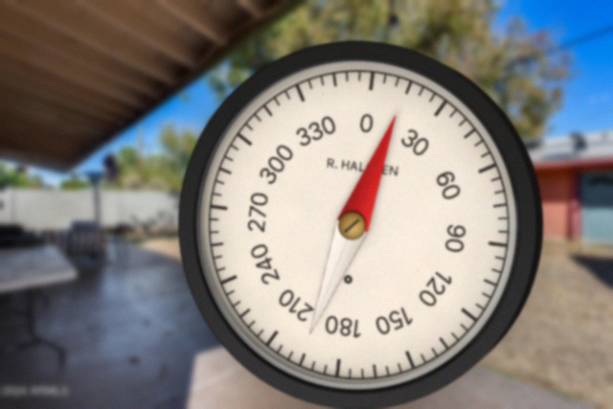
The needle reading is 15 °
